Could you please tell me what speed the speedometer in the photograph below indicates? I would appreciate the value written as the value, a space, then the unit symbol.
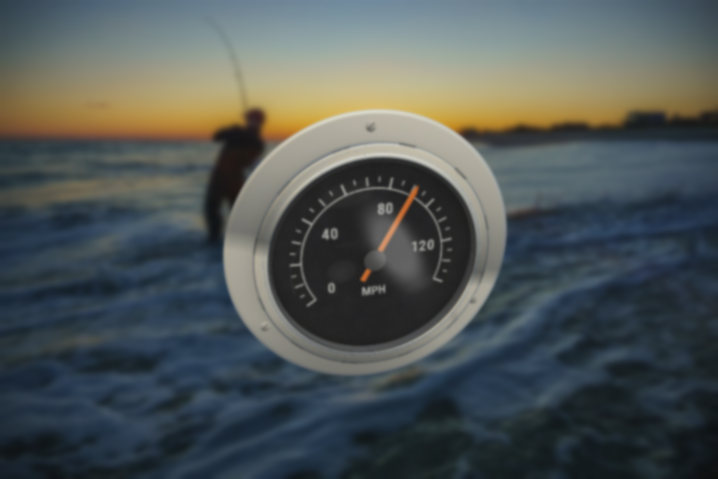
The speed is 90 mph
